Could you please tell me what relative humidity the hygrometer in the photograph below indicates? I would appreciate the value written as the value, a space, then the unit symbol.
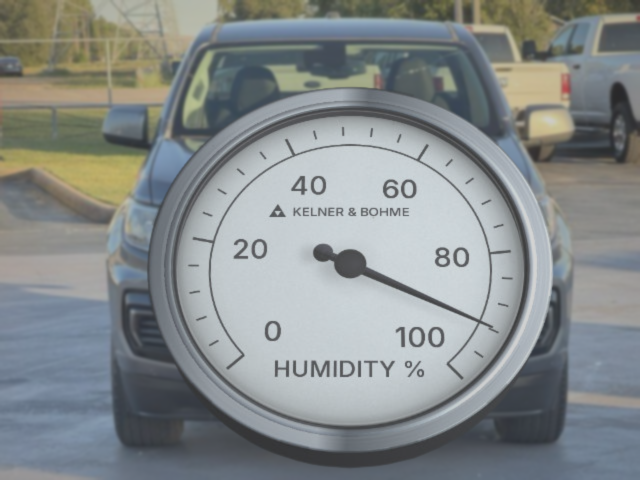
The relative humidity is 92 %
